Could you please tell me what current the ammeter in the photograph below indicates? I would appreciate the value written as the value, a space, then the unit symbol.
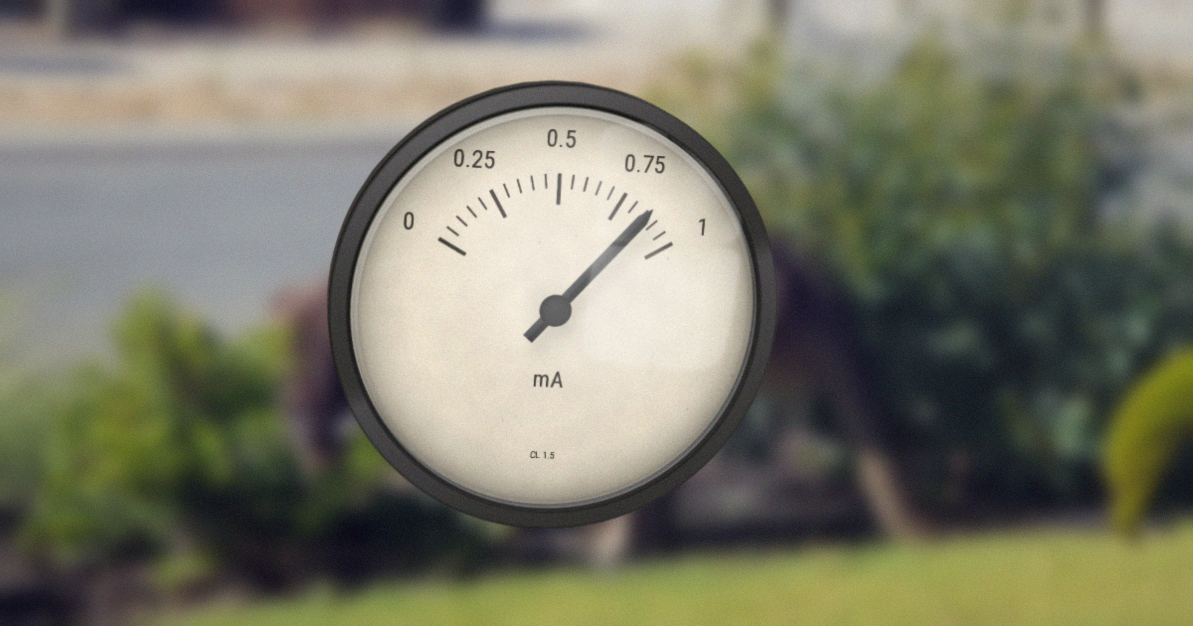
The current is 0.85 mA
